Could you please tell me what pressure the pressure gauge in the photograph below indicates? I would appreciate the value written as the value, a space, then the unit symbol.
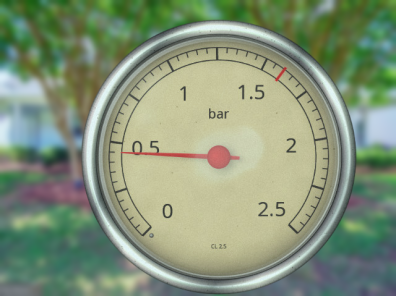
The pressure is 0.45 bar
